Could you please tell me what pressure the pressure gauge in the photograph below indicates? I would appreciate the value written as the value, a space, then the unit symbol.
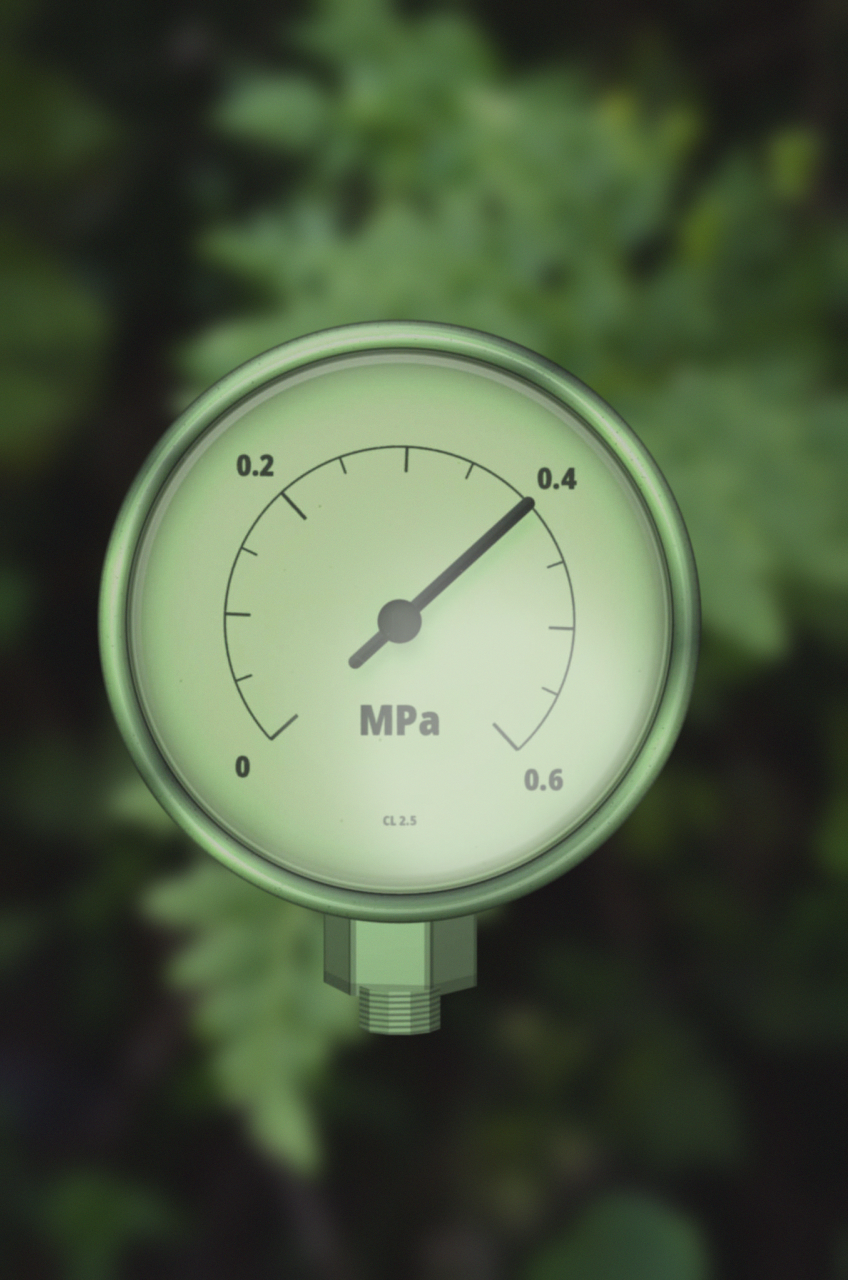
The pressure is 0.4 MPa
